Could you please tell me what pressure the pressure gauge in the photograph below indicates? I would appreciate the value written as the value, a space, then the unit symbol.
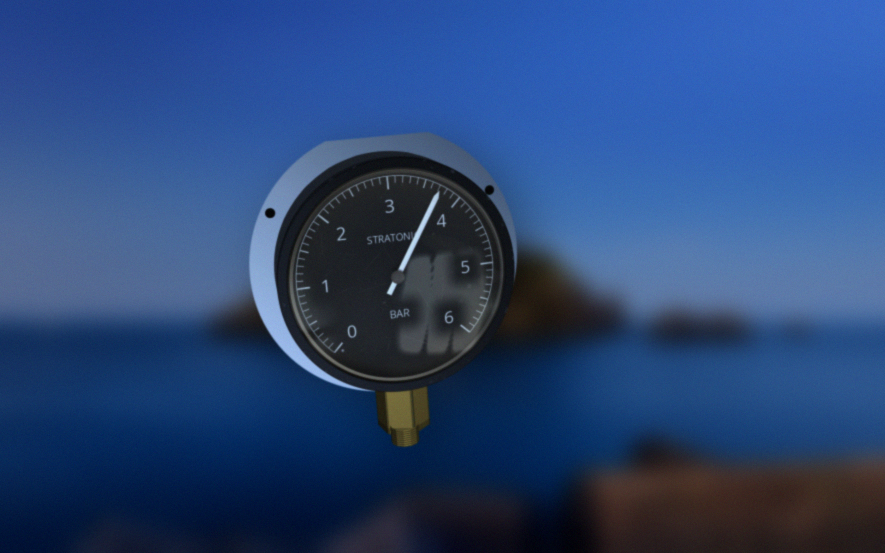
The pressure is 3.7 bar
